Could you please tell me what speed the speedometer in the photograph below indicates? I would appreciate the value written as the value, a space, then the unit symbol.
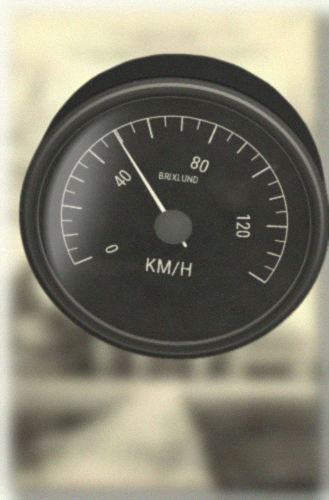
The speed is 50 km/h
